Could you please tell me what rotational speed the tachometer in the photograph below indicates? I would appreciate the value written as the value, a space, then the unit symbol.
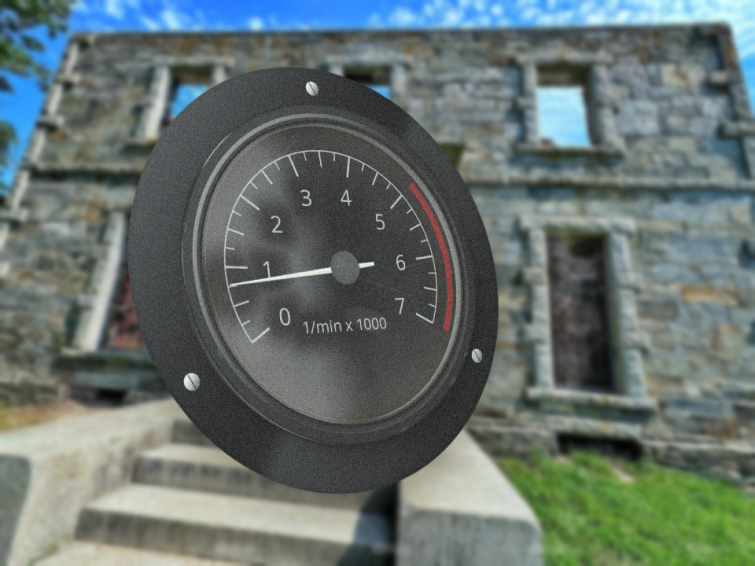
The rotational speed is 750 rpm
